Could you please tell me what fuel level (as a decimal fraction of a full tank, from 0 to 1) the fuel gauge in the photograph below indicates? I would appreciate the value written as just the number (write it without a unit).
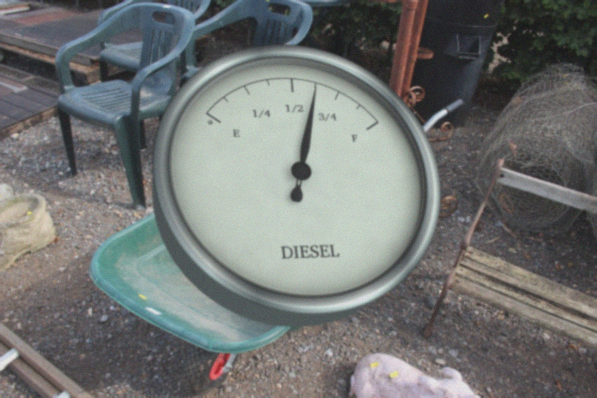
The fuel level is 0.625
